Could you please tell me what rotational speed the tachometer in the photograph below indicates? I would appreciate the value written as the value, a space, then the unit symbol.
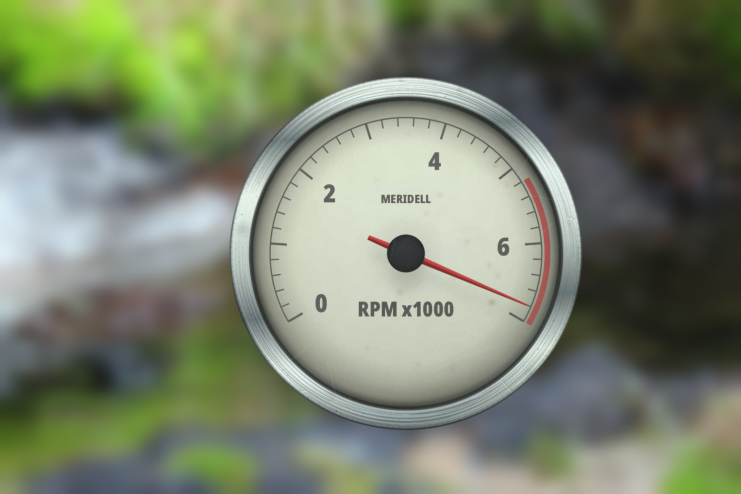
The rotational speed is 6800 rpm
